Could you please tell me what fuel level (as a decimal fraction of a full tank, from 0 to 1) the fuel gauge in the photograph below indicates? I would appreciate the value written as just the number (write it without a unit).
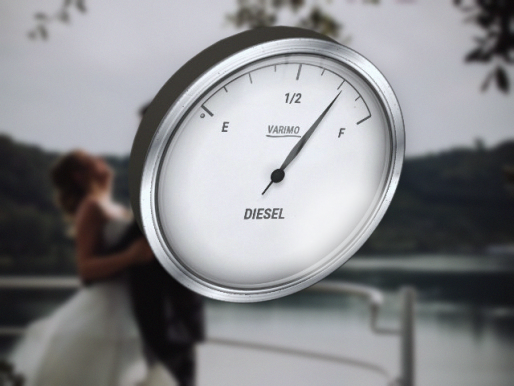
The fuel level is 0.75
